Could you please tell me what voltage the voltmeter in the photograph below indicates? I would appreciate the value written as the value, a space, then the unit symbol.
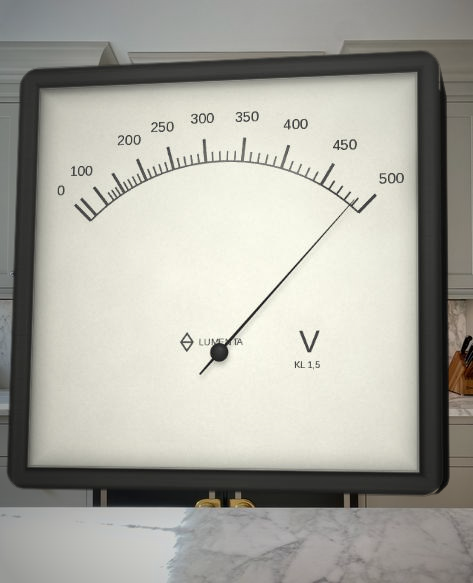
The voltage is 490 V
